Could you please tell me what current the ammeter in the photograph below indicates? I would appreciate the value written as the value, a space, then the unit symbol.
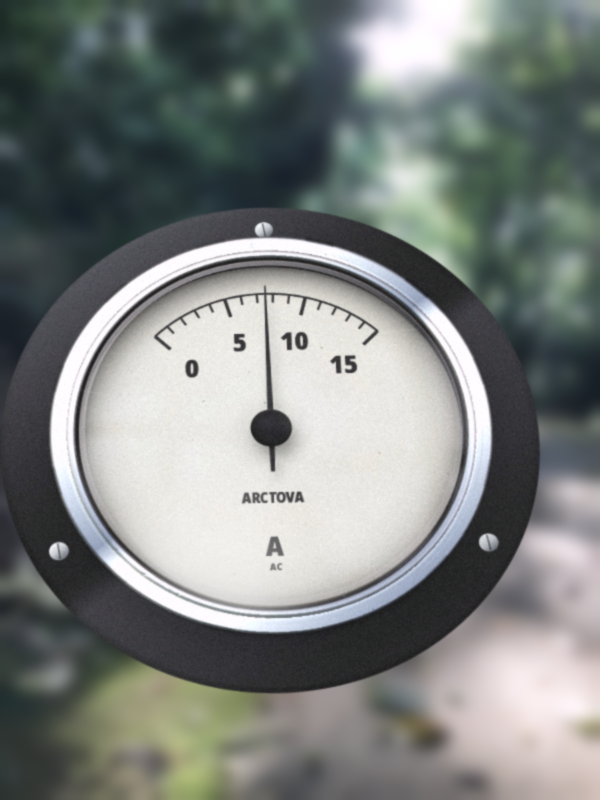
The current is 7.5 A
